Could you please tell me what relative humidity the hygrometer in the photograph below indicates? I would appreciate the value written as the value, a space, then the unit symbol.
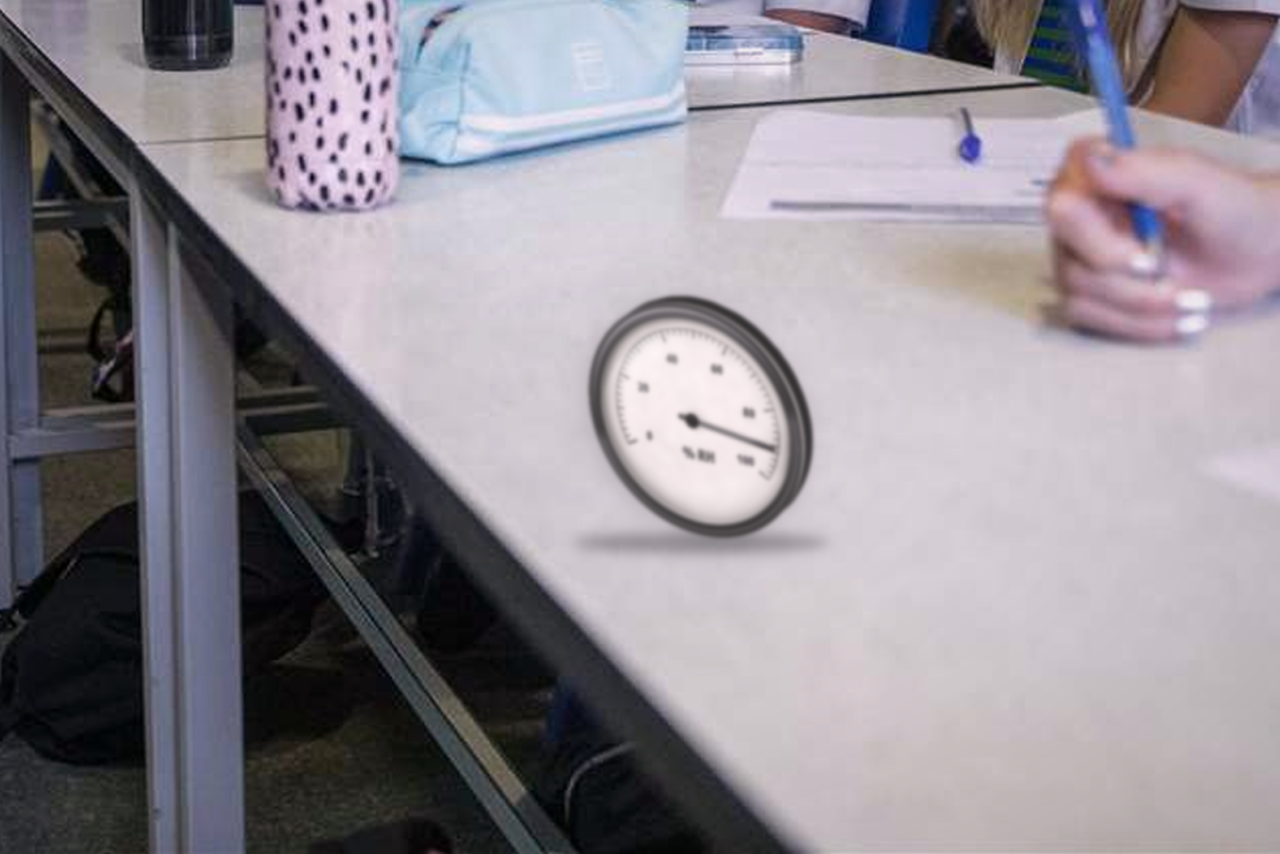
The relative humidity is 90 %
